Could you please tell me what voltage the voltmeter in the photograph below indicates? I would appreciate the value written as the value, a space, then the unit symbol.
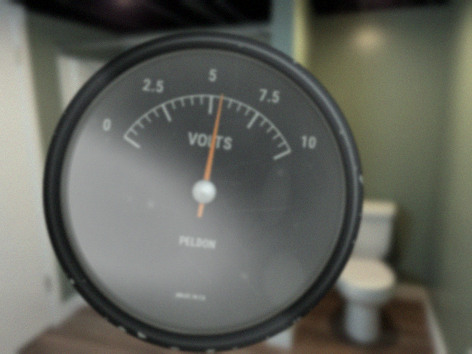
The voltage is 5.5 V
